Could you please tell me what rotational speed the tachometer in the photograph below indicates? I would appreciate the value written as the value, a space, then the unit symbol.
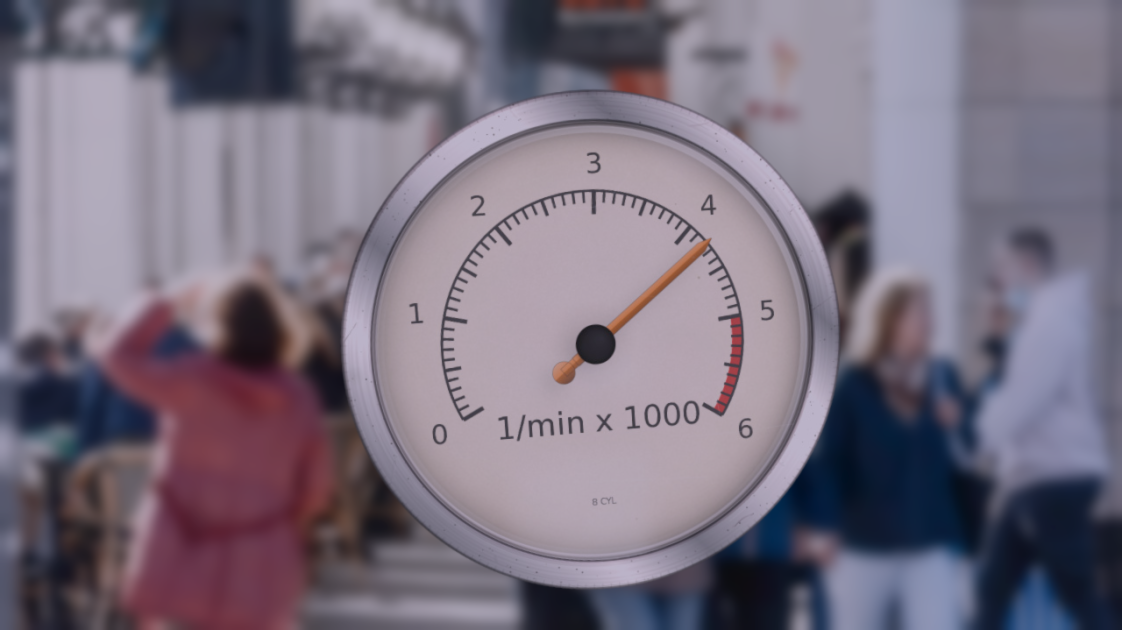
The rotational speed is 4200 rpm
